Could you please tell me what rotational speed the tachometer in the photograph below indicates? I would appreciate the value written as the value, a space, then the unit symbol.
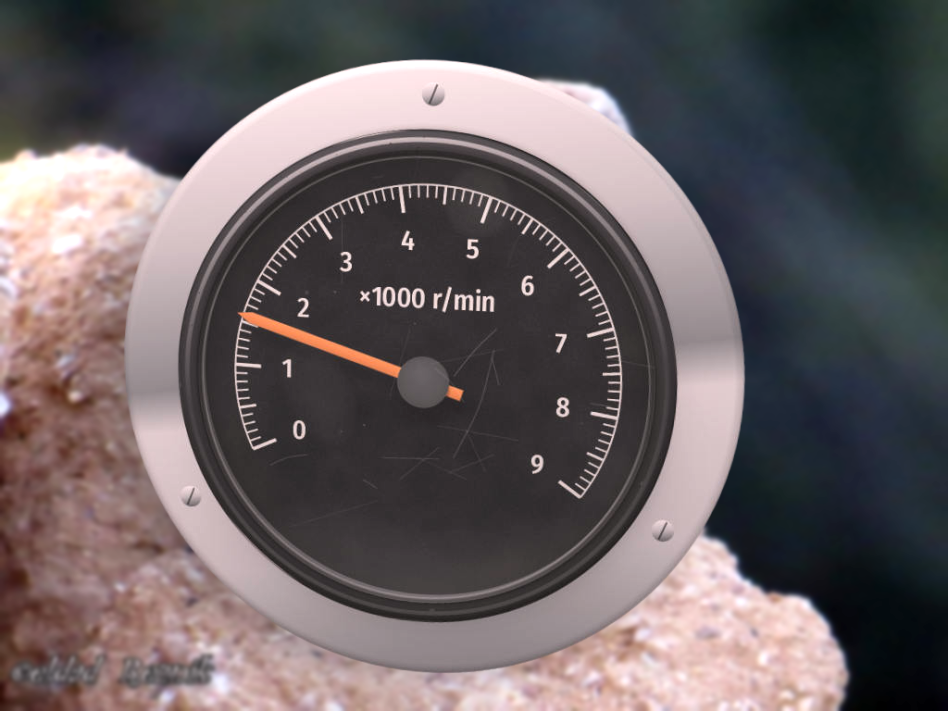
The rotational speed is 1600 rpm
